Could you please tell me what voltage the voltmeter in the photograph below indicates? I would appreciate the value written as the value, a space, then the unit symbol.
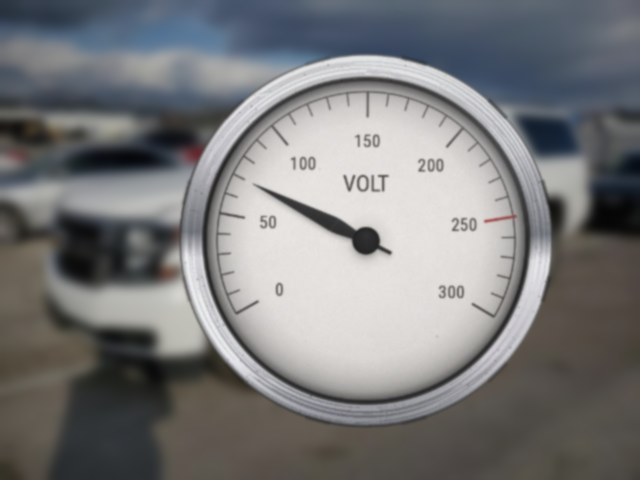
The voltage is 70 V
